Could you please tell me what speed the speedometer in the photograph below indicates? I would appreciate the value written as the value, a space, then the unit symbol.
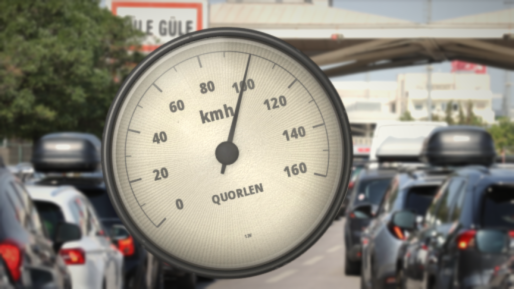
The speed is 100 km/h
